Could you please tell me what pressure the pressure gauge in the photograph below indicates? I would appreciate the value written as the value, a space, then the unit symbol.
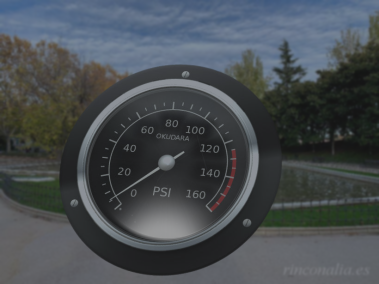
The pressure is 5 psi
